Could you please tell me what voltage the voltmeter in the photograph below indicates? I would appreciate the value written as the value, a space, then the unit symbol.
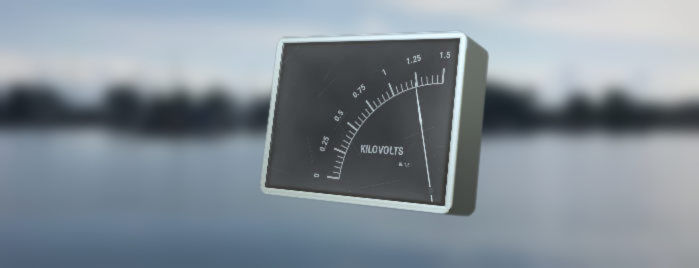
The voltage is 1.25 kV
